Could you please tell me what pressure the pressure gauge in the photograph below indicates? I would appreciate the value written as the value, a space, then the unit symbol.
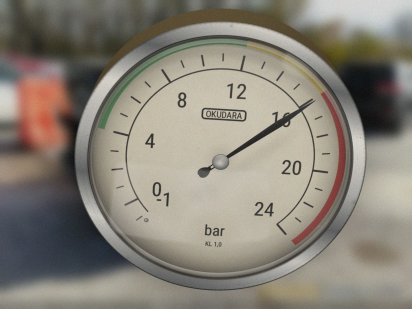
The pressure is 16 bar
